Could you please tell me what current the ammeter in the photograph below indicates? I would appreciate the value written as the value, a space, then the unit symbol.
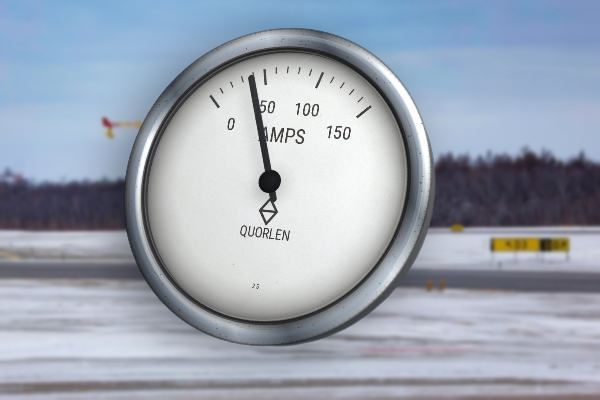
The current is 40 A
